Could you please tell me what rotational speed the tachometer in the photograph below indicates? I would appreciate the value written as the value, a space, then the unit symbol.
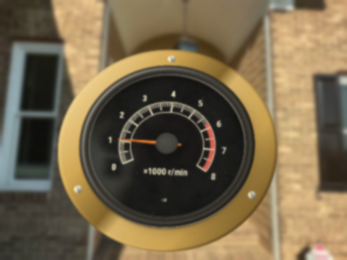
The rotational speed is 1000 rpm
